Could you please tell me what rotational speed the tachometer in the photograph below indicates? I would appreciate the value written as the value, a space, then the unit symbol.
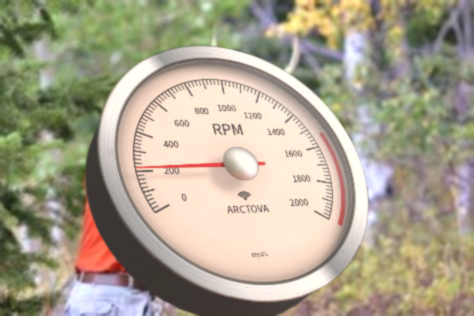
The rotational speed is 200 rpm
